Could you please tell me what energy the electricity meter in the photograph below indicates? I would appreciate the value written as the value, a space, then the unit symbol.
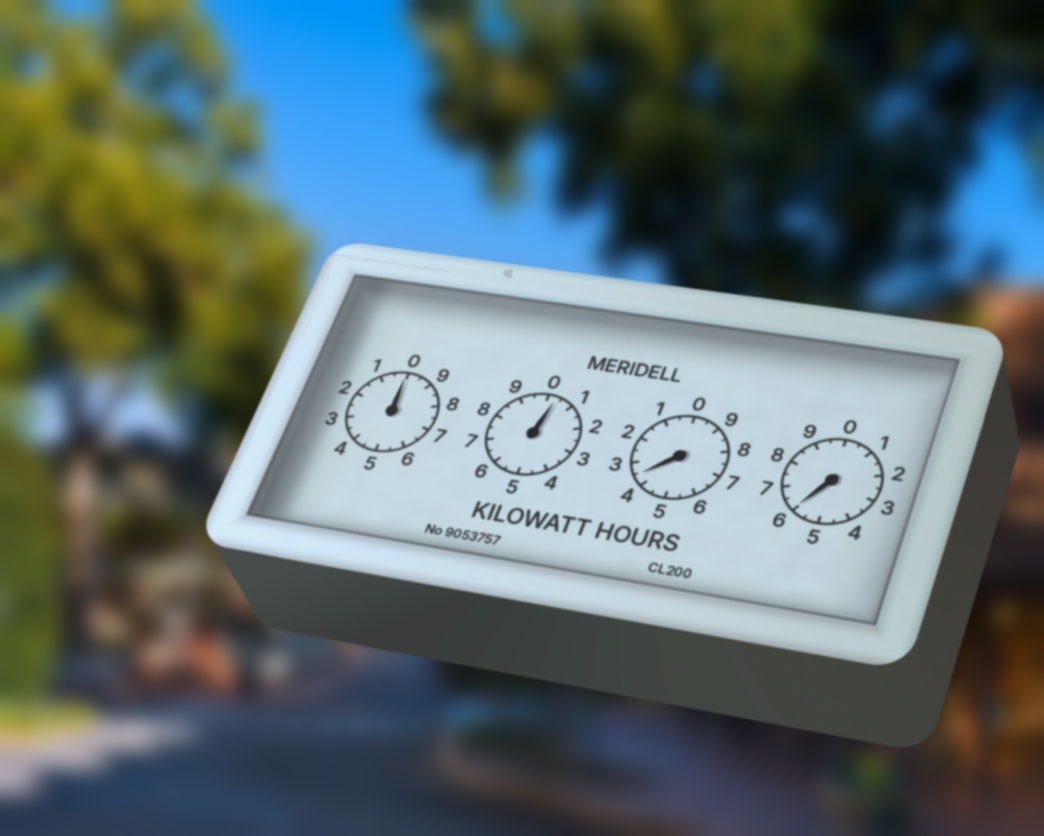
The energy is 36 kWh
